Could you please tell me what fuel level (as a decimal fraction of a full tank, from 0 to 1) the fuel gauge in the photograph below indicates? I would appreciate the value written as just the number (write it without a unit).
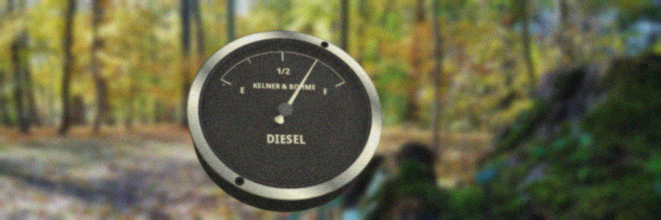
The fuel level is 0.75
